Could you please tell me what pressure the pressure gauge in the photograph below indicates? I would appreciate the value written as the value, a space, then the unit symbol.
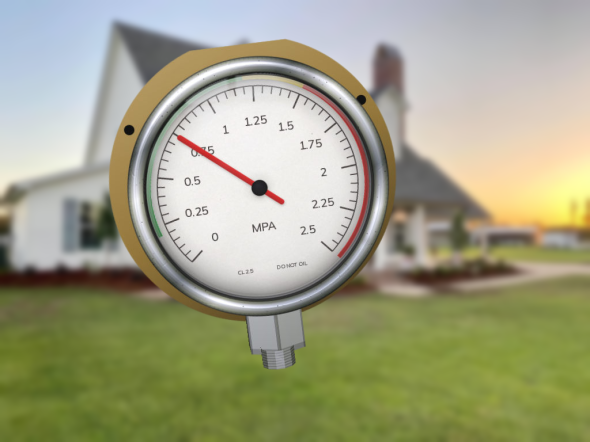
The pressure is 0.75 MPa
